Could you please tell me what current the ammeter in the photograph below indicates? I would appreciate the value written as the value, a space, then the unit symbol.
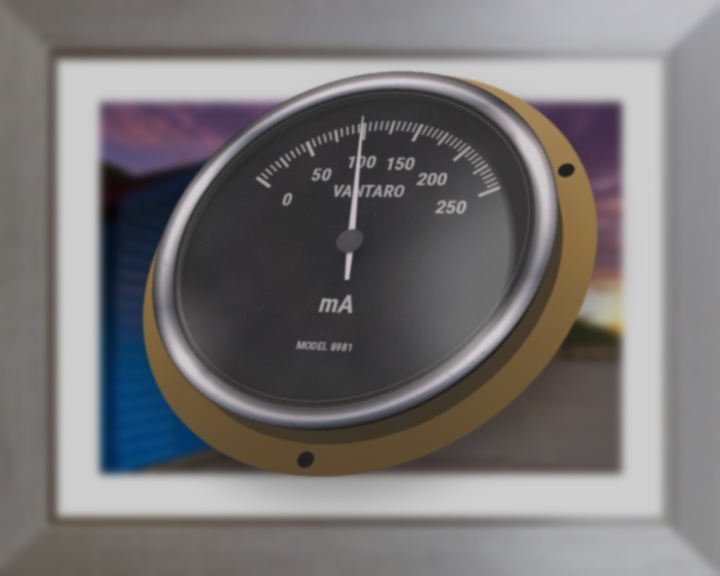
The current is 100 mA
